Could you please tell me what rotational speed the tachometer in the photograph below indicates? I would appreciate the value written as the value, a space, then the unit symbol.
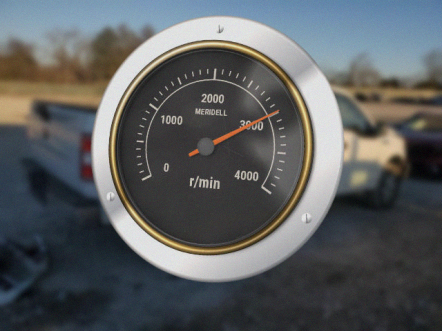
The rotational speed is 3000 rpm
